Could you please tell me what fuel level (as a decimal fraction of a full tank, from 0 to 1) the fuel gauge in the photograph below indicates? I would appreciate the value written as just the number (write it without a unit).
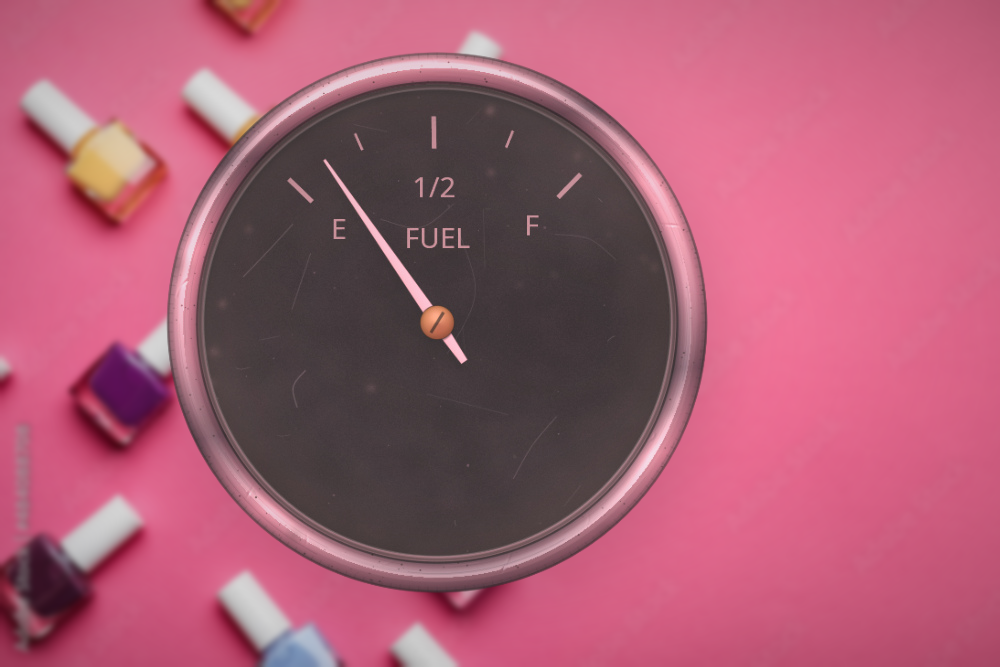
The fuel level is 0.125
